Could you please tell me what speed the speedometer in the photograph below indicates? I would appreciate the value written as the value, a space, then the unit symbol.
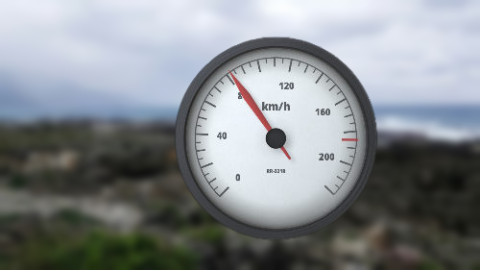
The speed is 82.5 km/h
